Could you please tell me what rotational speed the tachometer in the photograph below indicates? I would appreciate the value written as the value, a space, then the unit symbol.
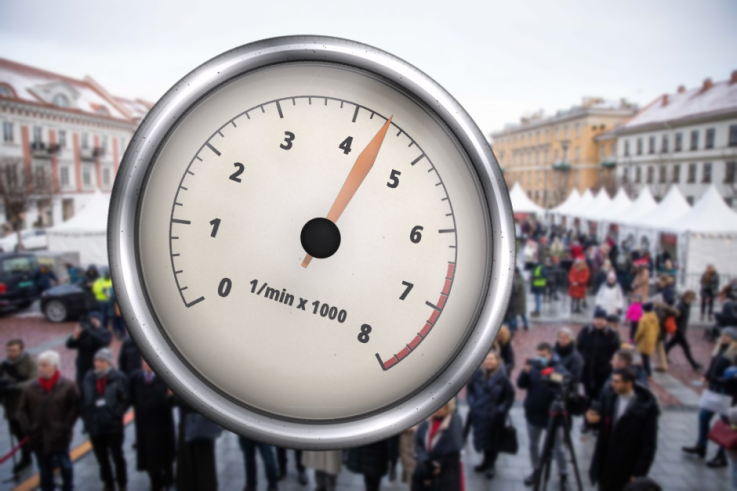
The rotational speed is 4400 rpm
